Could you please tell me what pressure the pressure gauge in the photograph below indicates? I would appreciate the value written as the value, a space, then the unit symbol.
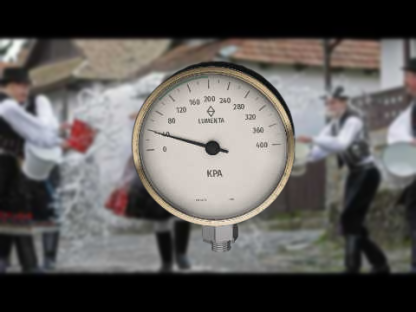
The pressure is 40 kPa
